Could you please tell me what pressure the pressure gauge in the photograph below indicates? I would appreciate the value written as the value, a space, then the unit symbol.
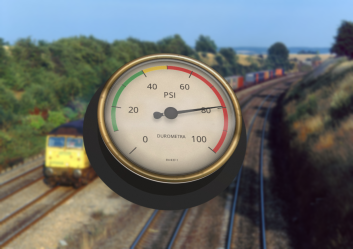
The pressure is 80 psi
